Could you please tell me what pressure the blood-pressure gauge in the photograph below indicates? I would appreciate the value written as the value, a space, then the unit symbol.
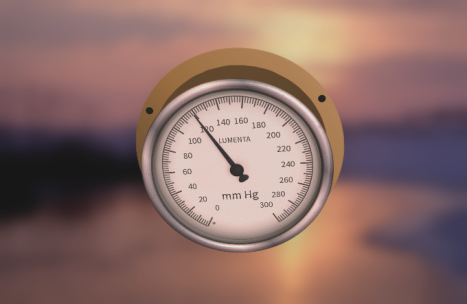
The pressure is 120 mmHg
